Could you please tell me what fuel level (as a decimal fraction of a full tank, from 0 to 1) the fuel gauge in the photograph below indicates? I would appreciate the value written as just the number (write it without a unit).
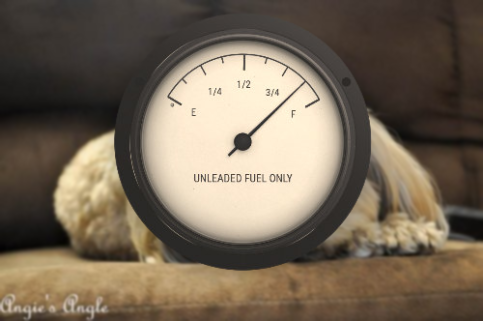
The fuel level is 0.875
